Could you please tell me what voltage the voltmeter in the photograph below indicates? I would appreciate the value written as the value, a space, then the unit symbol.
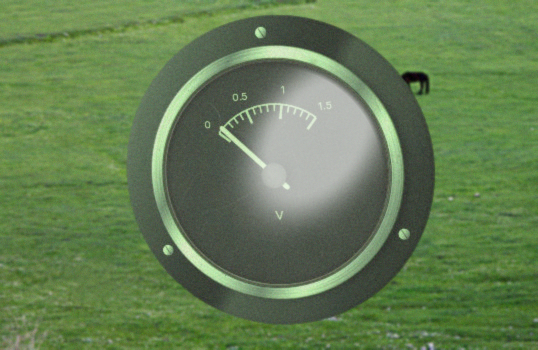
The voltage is 0.1 V
